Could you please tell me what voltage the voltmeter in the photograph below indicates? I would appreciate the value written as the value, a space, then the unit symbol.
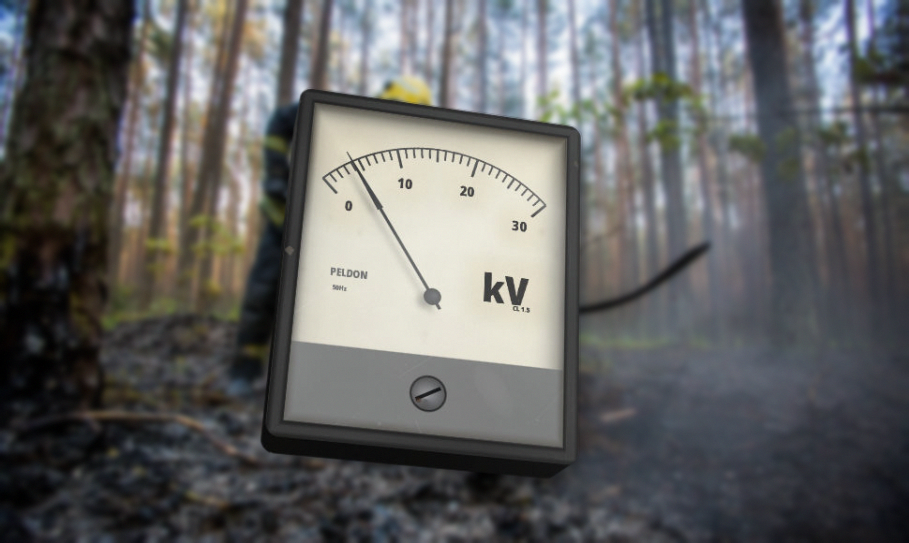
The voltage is 4 kV
